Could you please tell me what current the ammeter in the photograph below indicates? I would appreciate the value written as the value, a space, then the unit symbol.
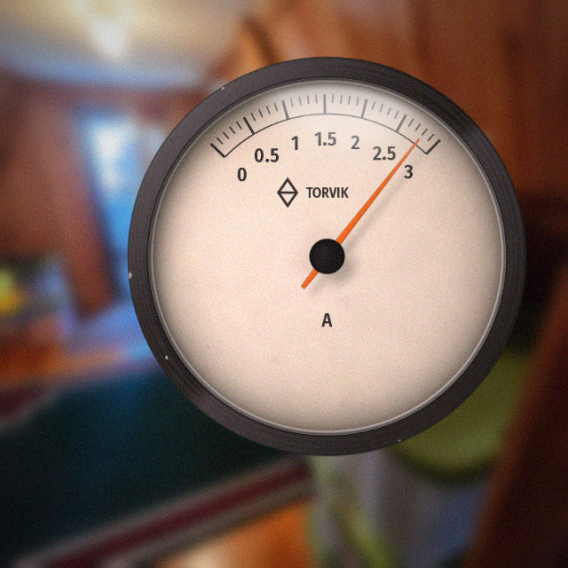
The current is 2.8 A
